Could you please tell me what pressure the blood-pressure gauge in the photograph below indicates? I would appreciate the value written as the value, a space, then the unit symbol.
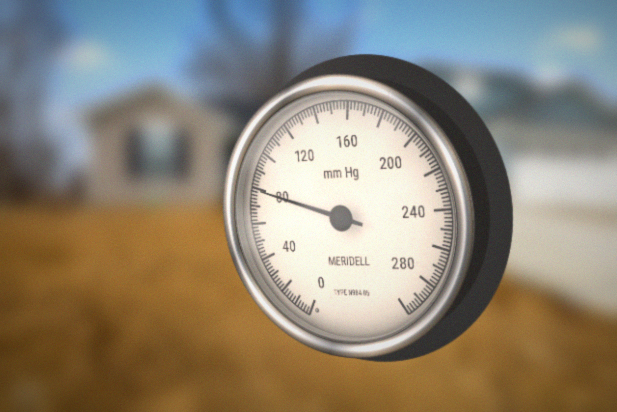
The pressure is 80 mmHg
